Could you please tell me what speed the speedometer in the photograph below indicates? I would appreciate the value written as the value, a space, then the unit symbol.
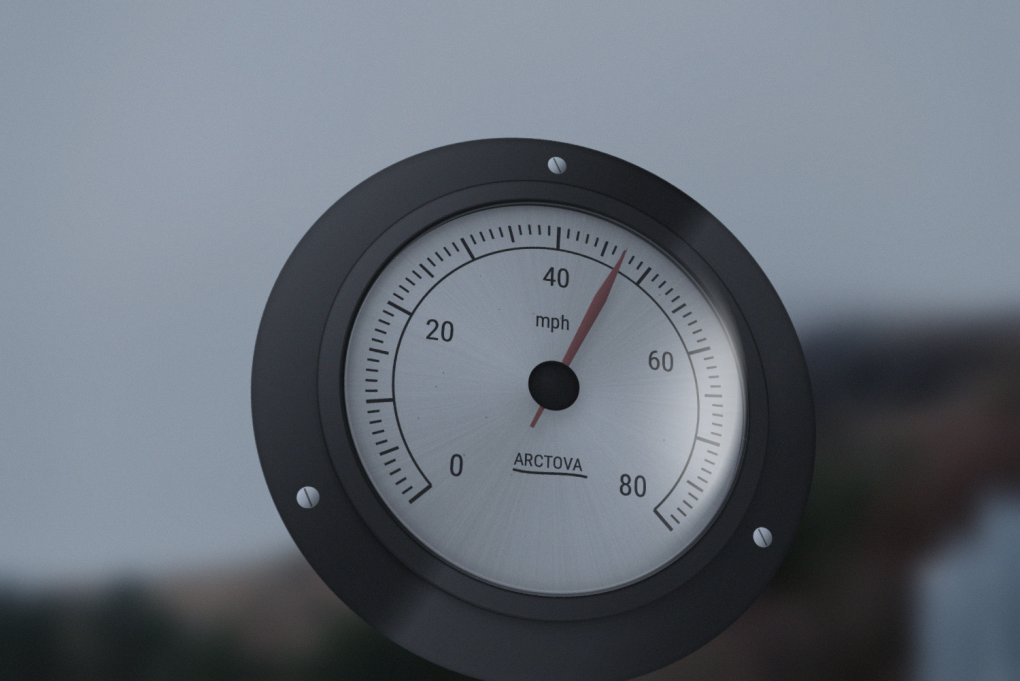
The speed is 47 mph
